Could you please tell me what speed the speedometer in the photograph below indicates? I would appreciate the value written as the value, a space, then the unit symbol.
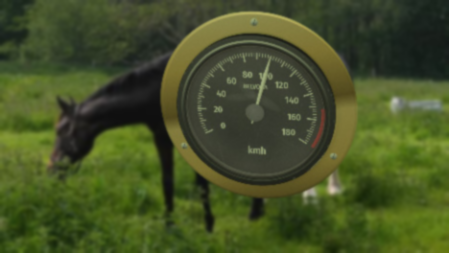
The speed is 100 km/h
